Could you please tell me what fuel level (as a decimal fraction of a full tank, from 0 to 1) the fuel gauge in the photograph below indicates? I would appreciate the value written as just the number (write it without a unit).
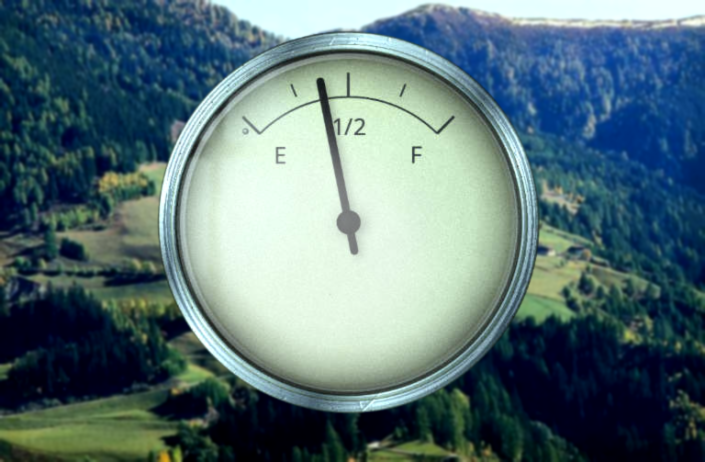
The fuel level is 0.375
